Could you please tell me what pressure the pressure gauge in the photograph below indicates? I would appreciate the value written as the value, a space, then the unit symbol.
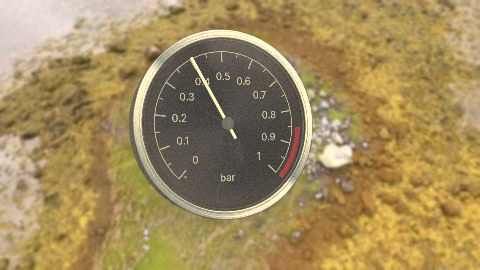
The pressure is 0.4 bar
